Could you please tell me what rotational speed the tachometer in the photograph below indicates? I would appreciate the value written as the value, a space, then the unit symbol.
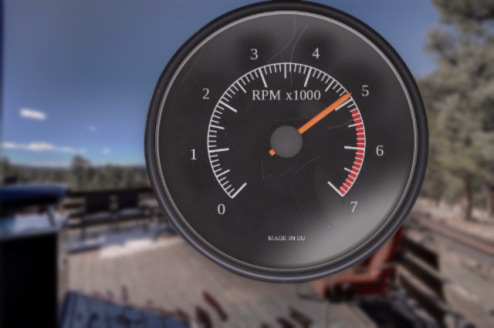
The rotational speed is 4900 rpm
